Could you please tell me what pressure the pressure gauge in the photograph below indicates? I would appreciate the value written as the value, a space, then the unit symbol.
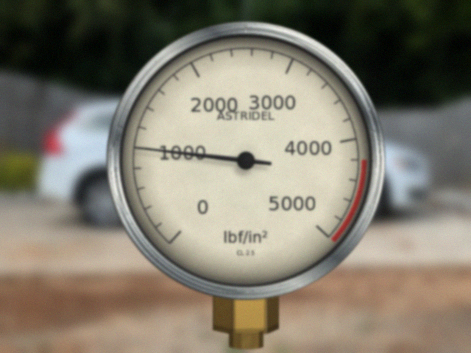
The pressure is 1000 psi
